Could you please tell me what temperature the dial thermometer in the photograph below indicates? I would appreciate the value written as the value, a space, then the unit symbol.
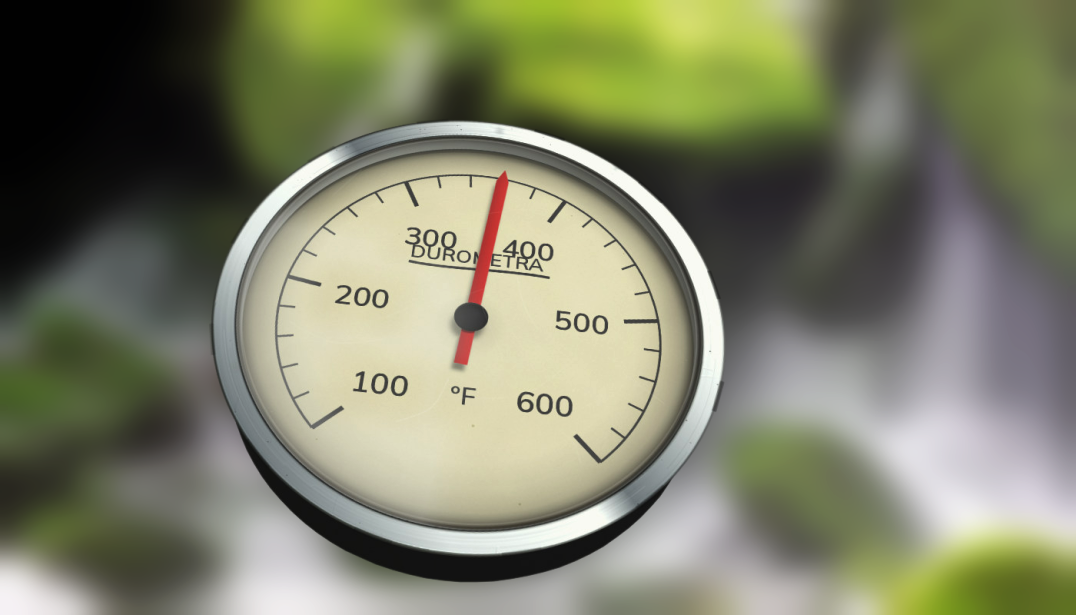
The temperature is 360 °F
